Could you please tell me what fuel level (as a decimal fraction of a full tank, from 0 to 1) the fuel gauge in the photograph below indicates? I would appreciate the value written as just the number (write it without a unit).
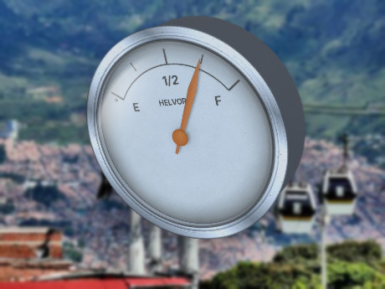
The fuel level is 0.75
